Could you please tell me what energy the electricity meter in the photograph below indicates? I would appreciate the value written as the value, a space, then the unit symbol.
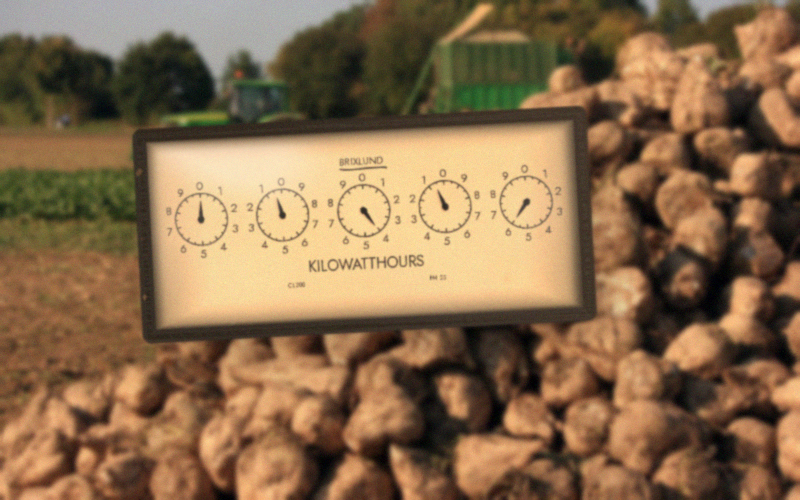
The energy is 406 kWh
